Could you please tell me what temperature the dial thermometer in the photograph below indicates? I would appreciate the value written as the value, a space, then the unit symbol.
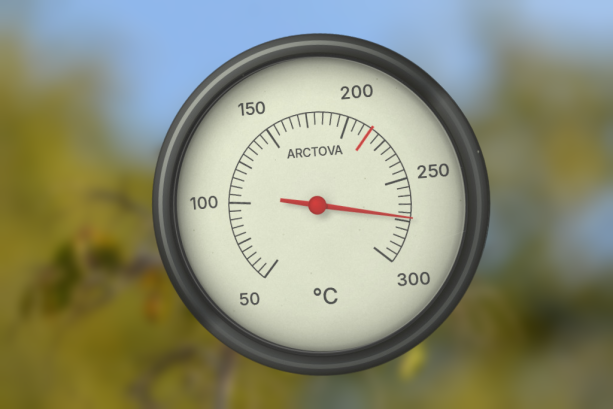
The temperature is 272.5 °C
